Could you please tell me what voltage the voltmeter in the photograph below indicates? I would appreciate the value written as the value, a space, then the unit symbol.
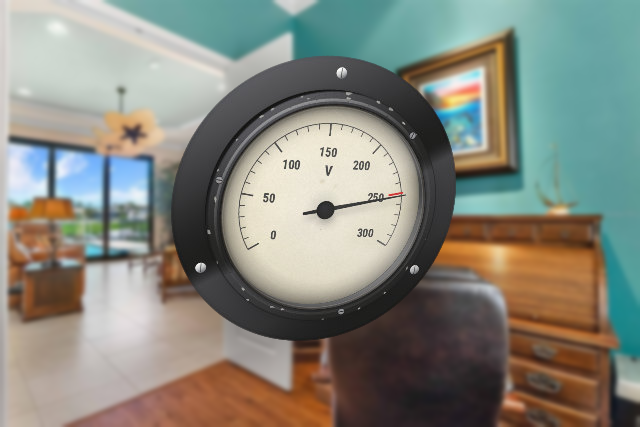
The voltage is 250 V
